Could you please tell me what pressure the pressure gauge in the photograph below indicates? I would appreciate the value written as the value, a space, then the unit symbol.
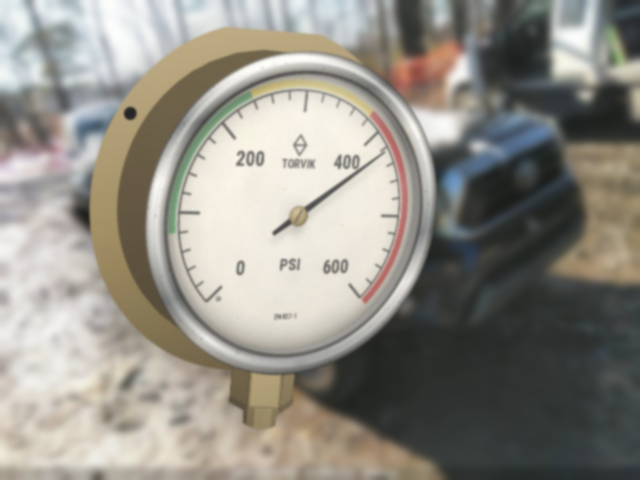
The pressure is 420 psi
